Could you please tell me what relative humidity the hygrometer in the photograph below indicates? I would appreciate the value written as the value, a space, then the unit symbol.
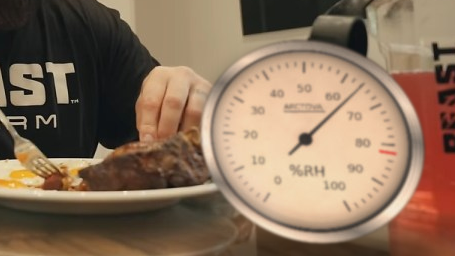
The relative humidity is 64 %
